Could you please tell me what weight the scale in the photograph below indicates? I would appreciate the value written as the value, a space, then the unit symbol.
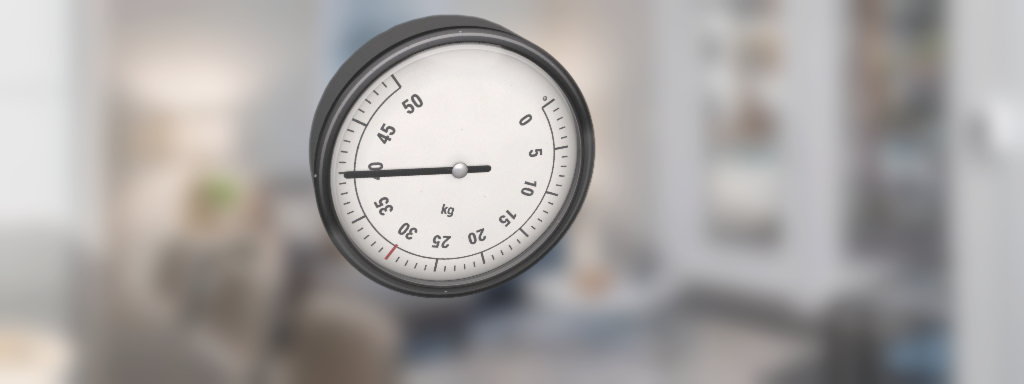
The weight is 40 kg
